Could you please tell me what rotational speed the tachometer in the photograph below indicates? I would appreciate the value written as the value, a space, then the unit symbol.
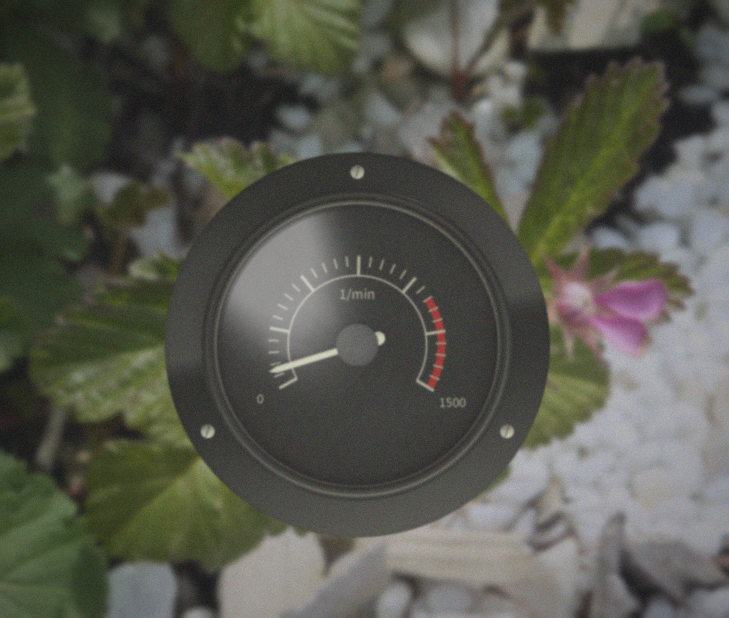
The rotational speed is 75 rpm
